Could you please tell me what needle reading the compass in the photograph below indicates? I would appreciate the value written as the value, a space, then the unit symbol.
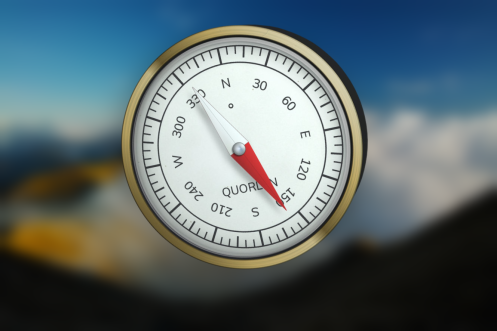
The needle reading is 155 °
